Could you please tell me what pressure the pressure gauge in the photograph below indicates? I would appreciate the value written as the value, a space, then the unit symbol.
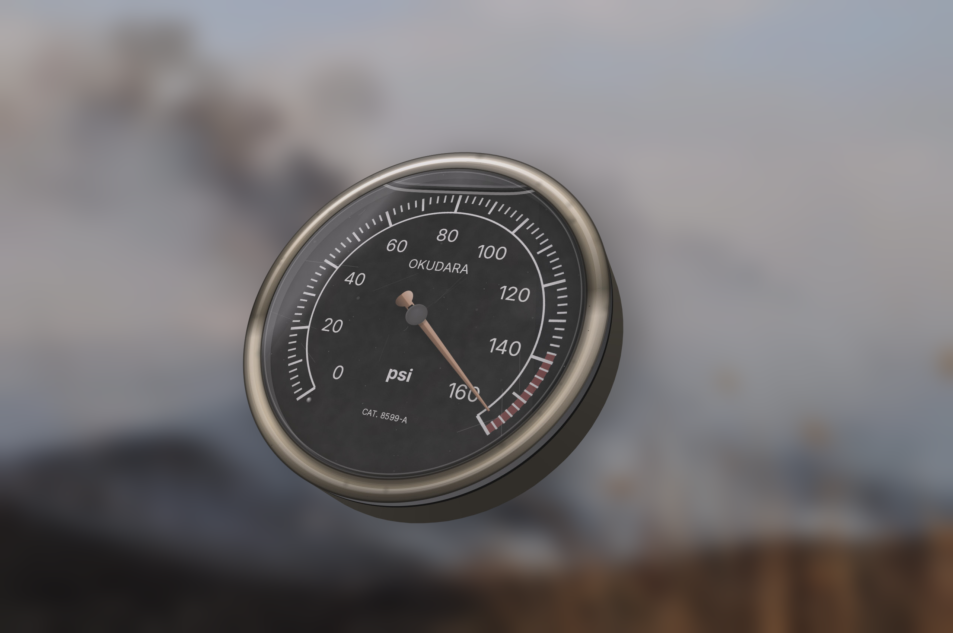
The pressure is 157 psi
